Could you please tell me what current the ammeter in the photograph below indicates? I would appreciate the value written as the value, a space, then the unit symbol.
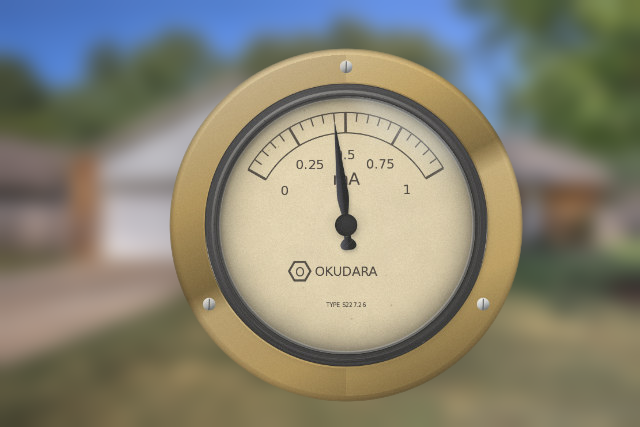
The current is 0.45 mA
